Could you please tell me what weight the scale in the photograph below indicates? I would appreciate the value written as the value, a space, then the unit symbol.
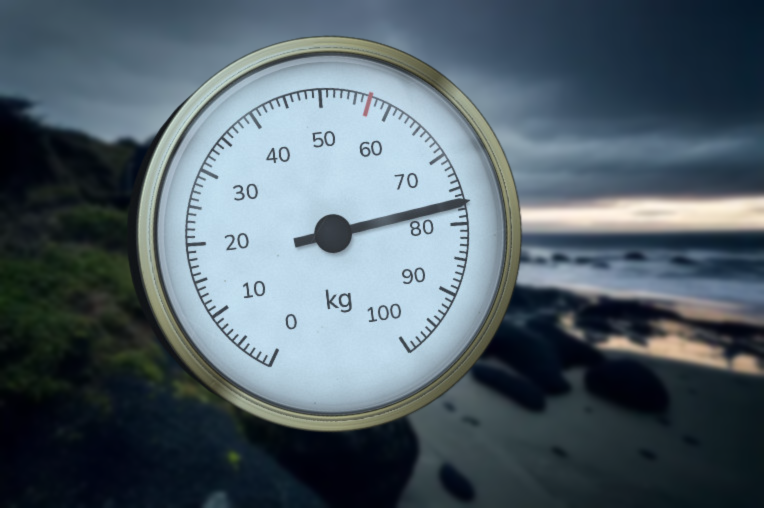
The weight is 77 kg
